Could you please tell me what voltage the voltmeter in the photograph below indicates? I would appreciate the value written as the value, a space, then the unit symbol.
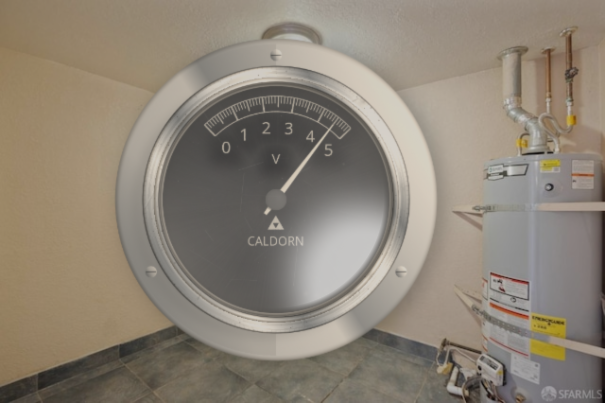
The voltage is 4.5 V
